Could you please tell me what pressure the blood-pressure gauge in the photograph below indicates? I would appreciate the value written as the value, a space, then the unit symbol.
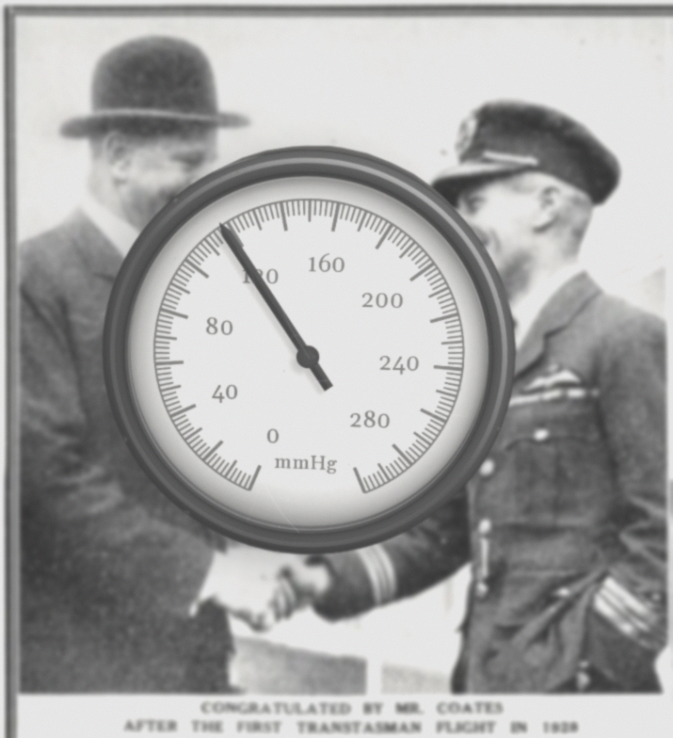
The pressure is 118 mmHg
